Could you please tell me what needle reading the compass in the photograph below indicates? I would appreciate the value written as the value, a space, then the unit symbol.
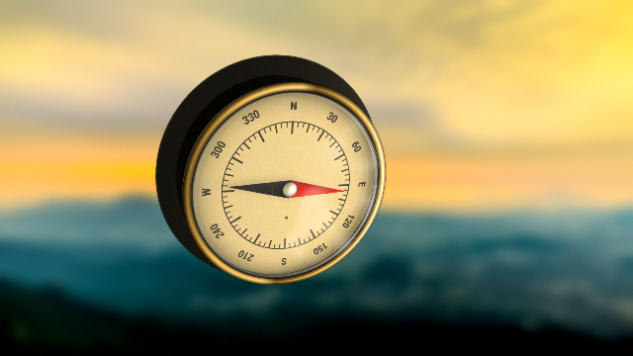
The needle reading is 95 °
